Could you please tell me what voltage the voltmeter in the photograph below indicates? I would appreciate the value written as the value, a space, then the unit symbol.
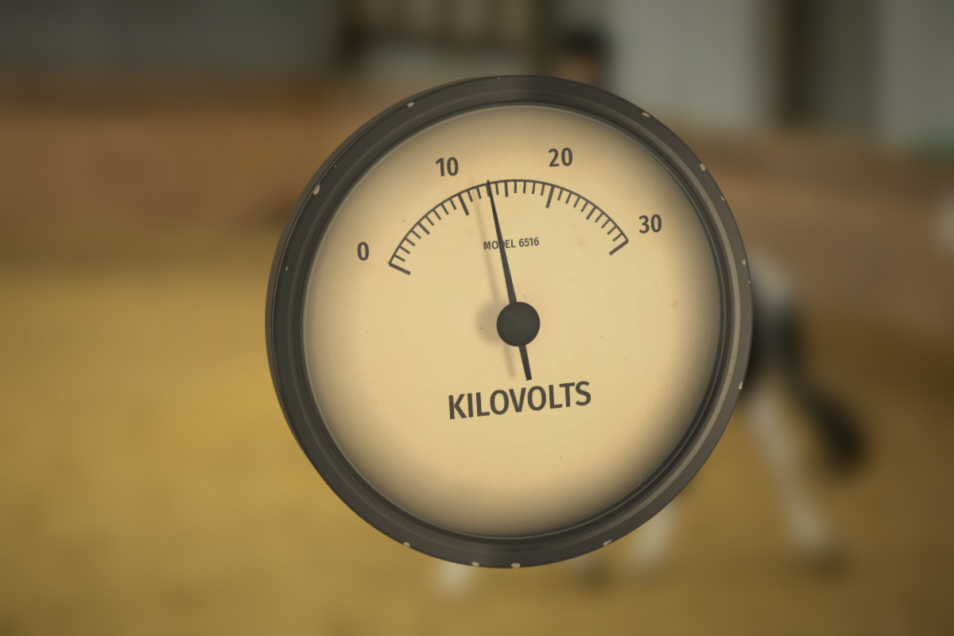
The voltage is 13 kV
